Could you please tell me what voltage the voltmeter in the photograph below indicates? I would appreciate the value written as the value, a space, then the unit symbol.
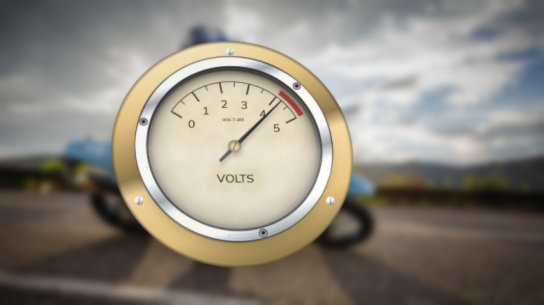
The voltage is 4.25 V
